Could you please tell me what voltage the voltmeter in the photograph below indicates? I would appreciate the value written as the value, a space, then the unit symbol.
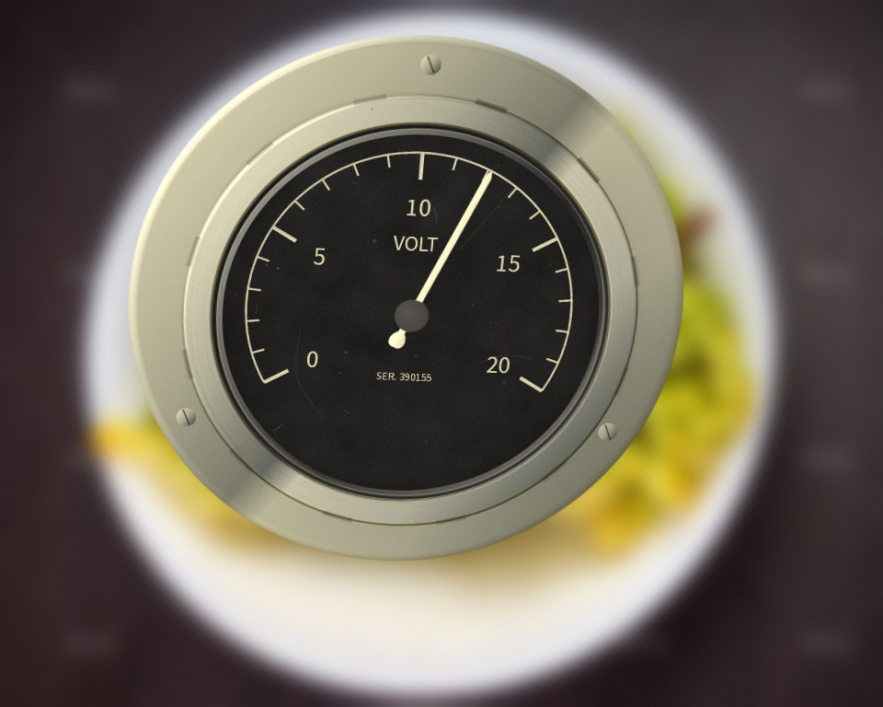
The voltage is 12 V
